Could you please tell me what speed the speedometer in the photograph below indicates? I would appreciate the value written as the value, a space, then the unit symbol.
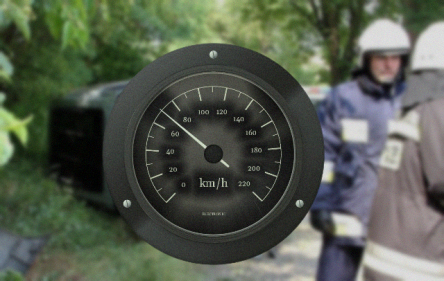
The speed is 70 km/h
